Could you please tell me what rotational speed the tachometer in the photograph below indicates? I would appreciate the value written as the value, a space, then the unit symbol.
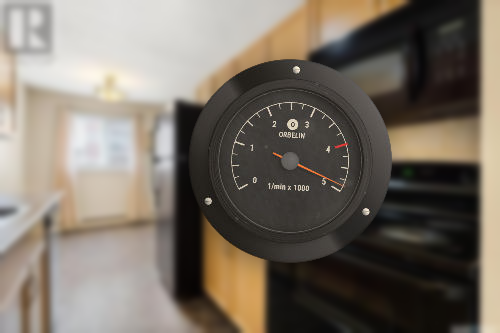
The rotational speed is 4875 rpm
